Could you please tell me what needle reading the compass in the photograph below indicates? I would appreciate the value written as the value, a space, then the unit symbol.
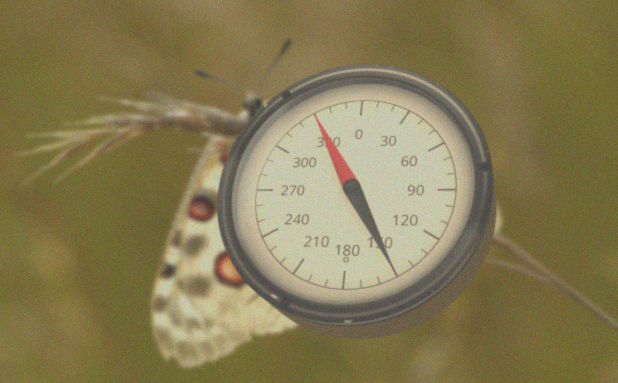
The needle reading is 330 °
